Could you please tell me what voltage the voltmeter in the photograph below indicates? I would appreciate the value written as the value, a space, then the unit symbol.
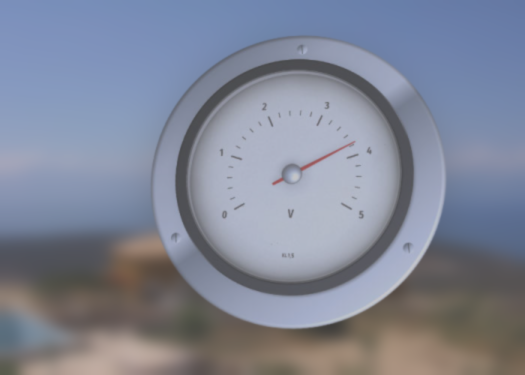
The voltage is 3.8 V
